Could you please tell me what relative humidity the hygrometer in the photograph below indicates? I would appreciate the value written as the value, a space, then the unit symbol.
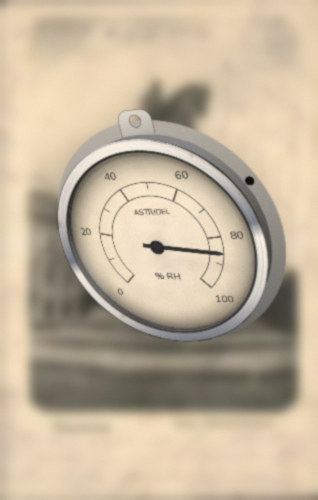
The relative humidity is 85 %
